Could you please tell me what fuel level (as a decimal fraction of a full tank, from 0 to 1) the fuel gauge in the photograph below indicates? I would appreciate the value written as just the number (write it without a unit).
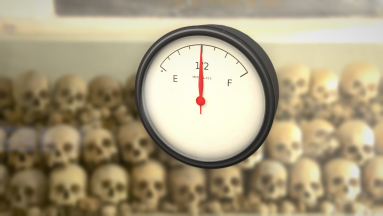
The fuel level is 0.5
